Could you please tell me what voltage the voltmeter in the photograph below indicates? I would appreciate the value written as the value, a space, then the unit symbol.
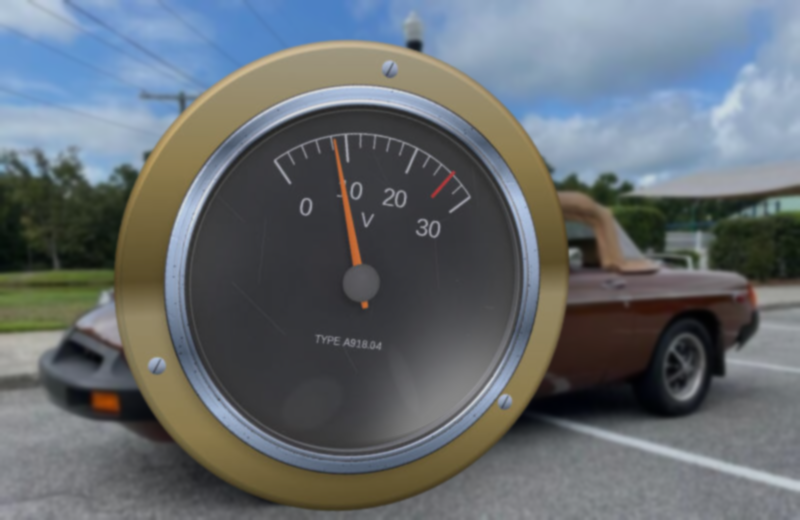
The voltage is 8 V
